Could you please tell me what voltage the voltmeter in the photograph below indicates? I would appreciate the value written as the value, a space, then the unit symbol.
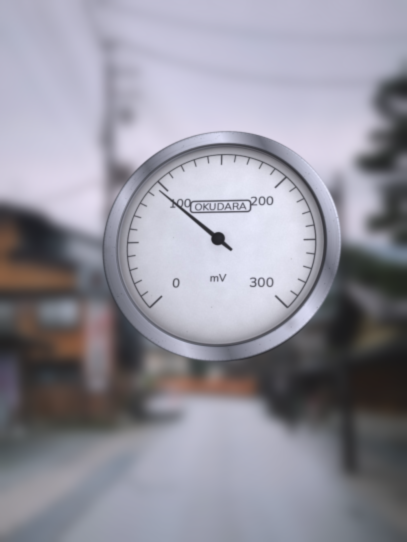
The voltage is 95 mV
